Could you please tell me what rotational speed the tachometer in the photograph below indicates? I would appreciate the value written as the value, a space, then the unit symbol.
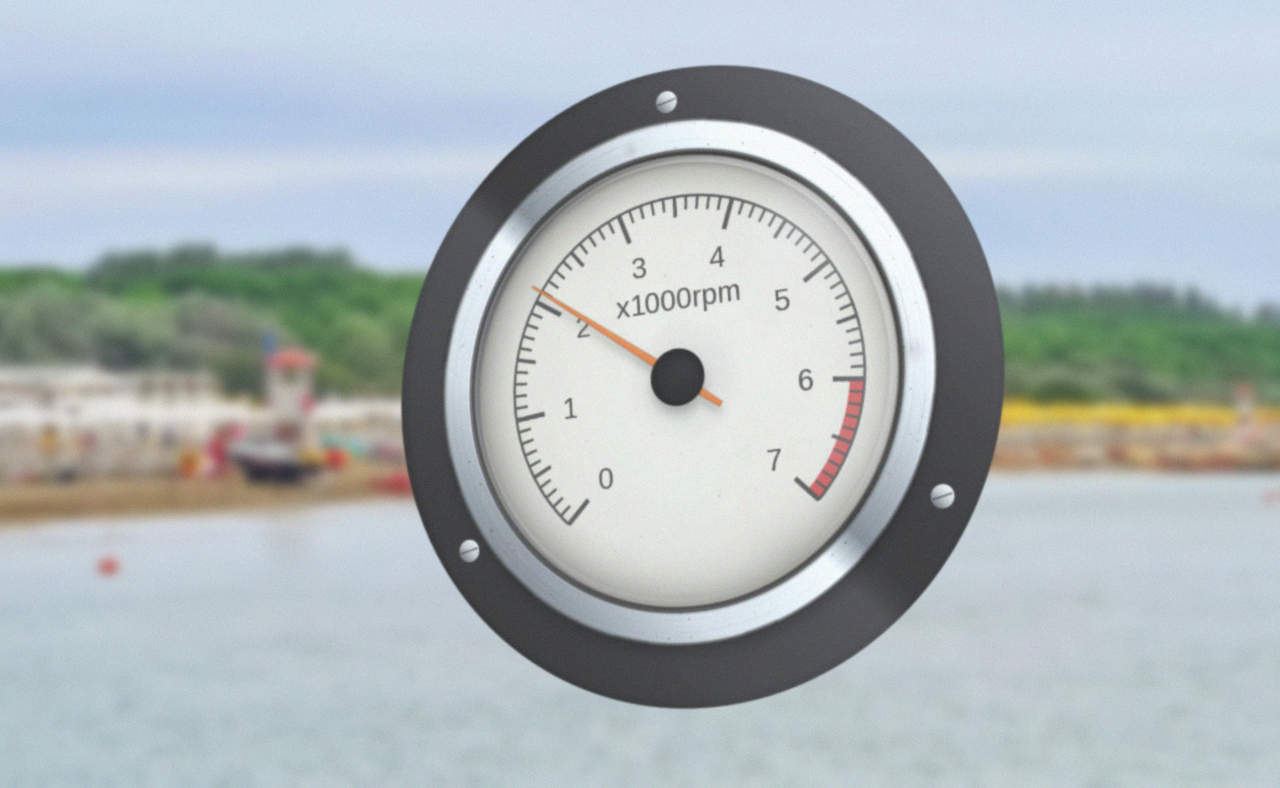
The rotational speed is 2100 rpm
